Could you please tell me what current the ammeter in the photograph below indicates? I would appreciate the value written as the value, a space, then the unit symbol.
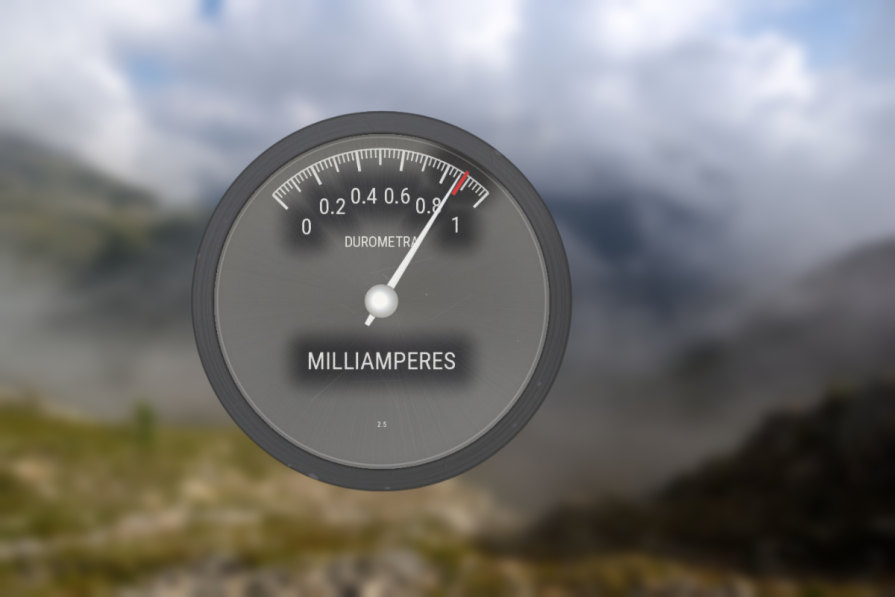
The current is 0.86 mA
